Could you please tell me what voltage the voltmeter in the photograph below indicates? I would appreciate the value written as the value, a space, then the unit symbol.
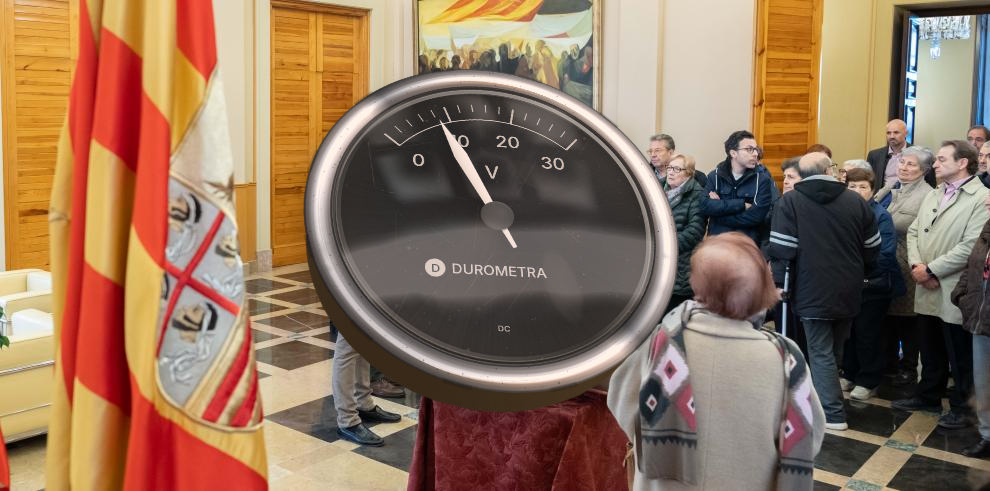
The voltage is 8 V
